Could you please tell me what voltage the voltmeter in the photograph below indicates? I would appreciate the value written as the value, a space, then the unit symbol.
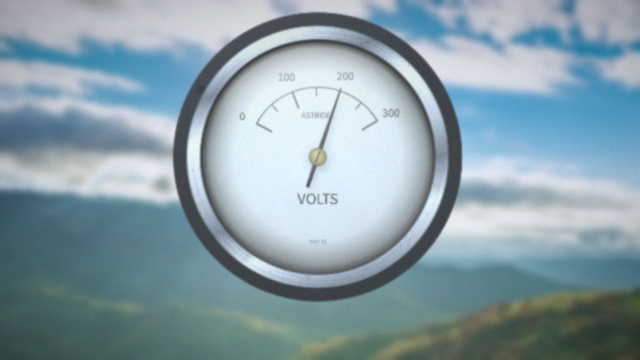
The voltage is 200 V
